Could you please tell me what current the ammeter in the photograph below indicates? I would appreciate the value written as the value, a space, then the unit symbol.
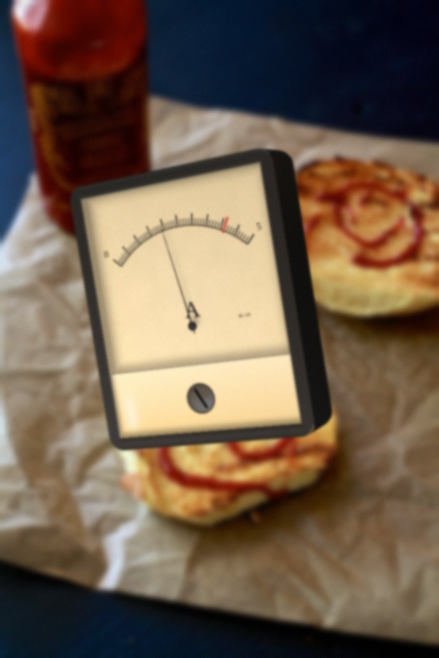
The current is 2 A
